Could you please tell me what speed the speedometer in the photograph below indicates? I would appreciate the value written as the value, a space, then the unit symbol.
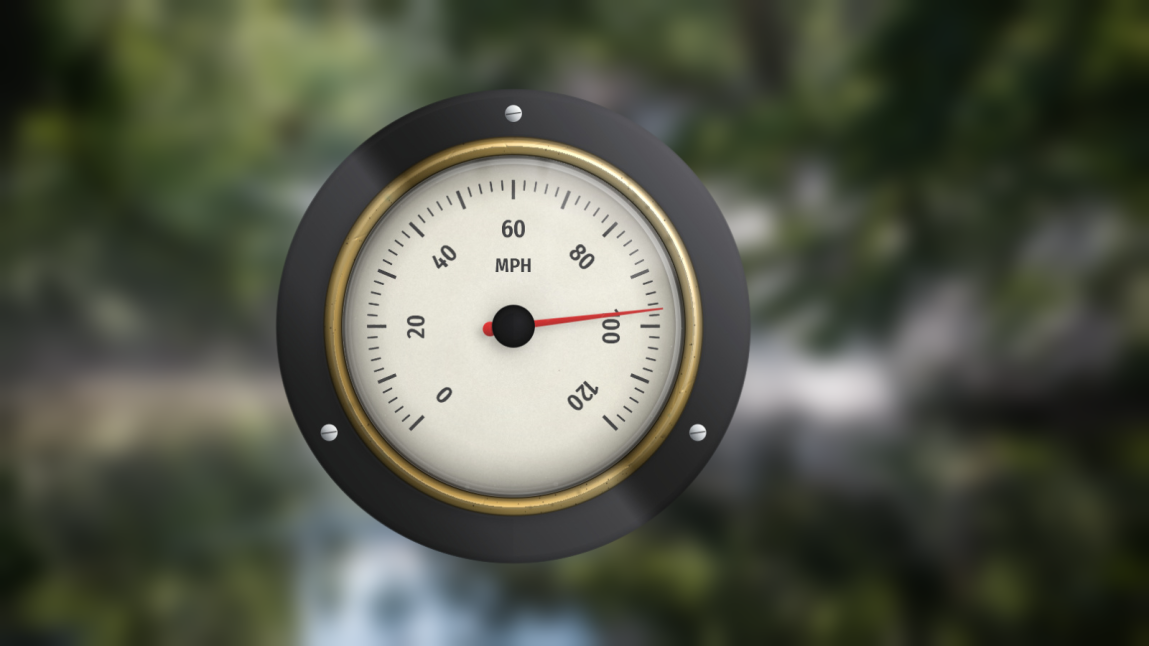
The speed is 97 mph
